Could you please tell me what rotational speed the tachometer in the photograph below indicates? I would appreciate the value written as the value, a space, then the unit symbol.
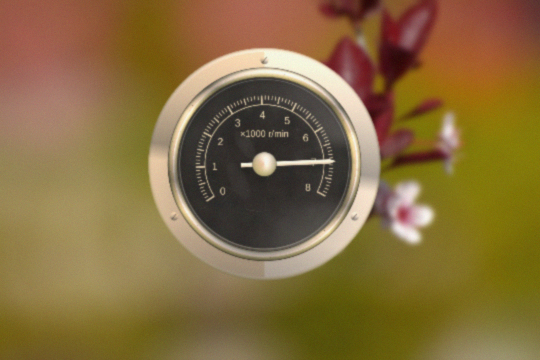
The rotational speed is 7000 rpm
